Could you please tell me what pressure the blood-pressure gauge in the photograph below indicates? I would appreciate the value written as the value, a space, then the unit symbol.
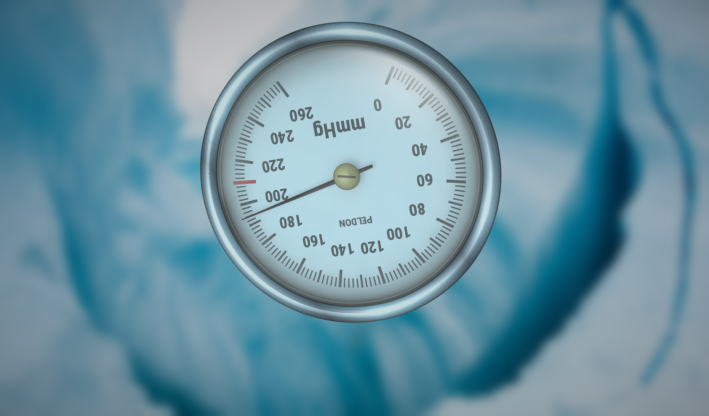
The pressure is 194 mmHg
